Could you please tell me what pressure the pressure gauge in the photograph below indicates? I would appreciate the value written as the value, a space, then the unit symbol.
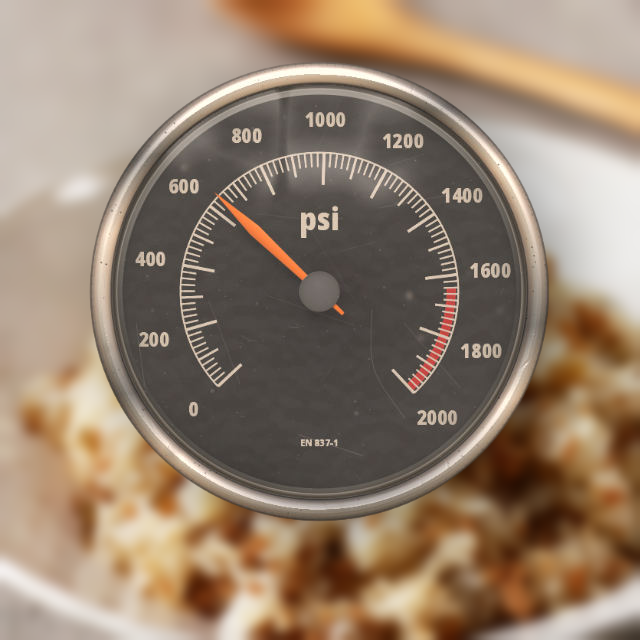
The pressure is 640 psi
